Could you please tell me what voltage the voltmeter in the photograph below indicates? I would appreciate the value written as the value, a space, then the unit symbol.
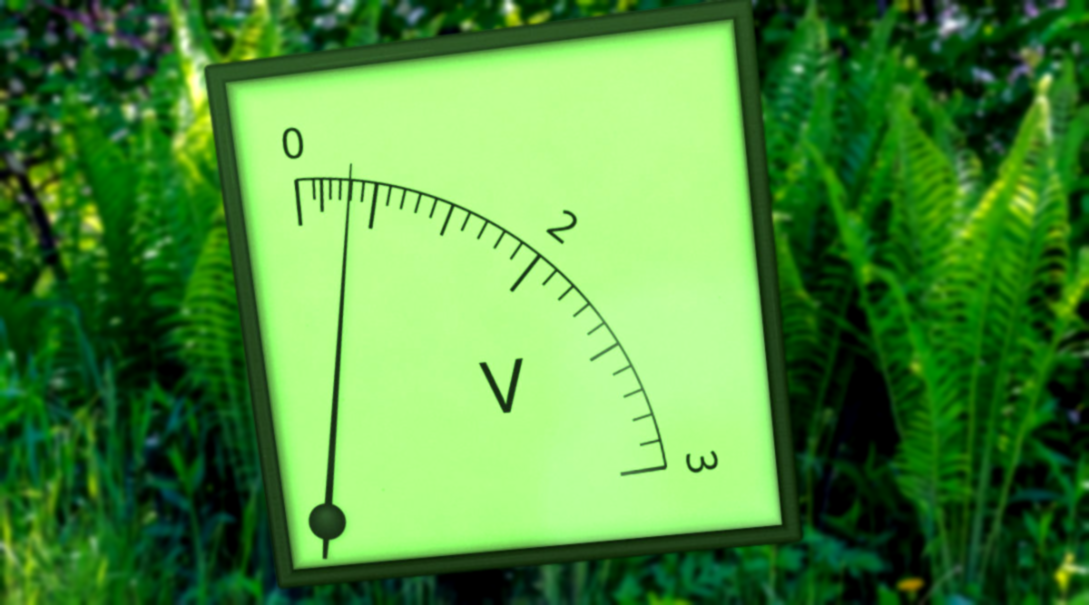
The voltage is 0.8 V
